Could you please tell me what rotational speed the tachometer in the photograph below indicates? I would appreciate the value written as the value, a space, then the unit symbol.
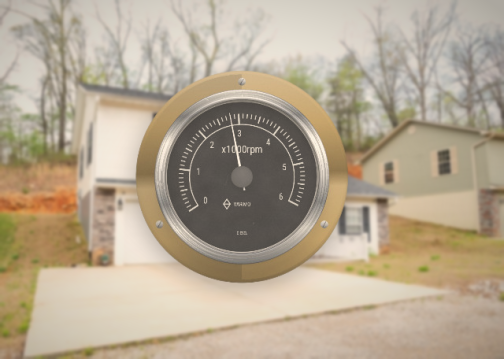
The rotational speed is 2800 rpm
